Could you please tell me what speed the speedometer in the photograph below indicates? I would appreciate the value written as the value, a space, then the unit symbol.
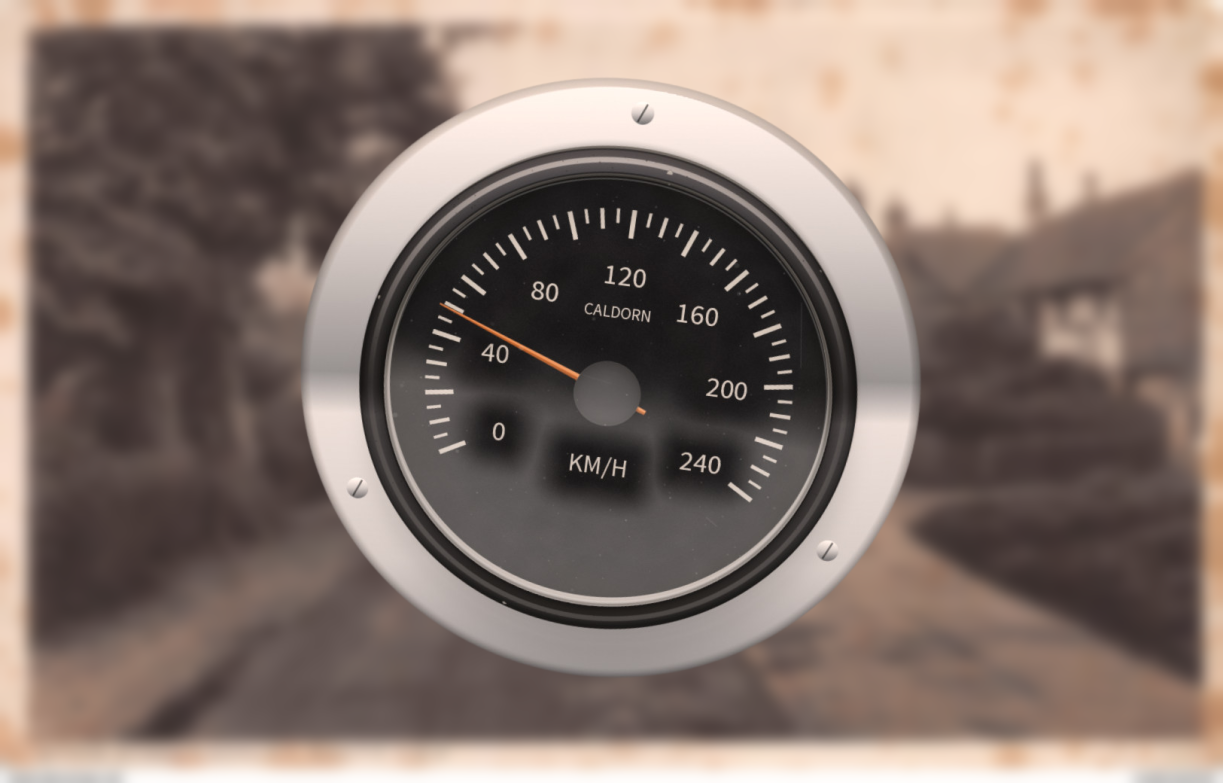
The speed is 50 km/h
